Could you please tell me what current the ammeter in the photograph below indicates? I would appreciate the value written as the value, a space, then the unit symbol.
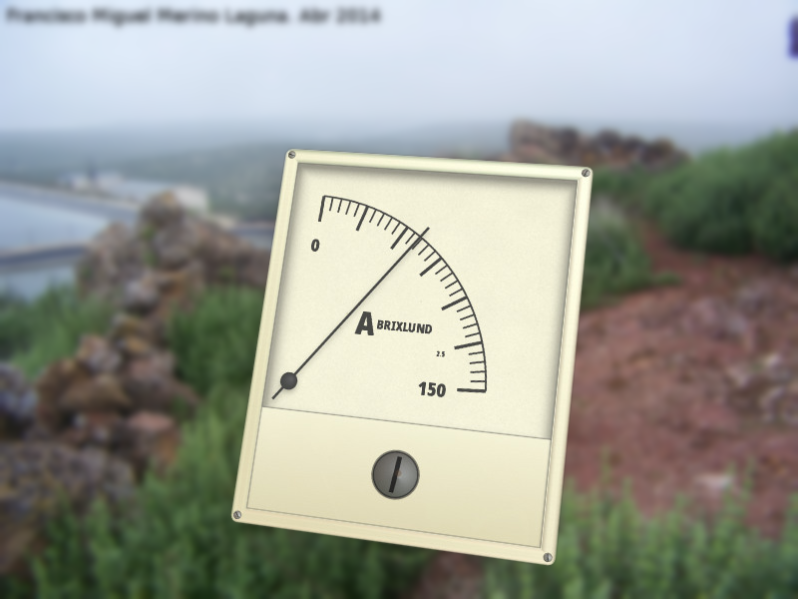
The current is 60 A
